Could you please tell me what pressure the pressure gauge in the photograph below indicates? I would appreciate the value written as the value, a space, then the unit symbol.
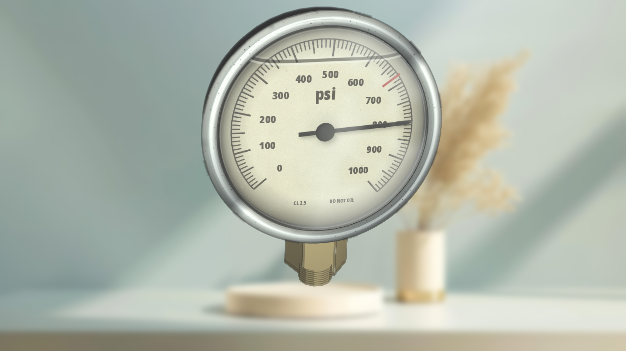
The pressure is 800 psi
